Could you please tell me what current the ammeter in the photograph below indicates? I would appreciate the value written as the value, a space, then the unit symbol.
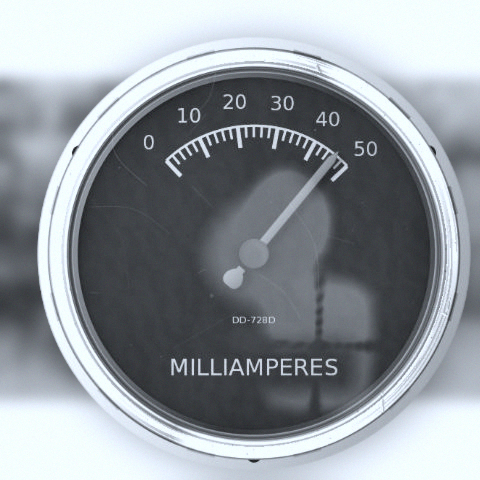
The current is 46 mA
